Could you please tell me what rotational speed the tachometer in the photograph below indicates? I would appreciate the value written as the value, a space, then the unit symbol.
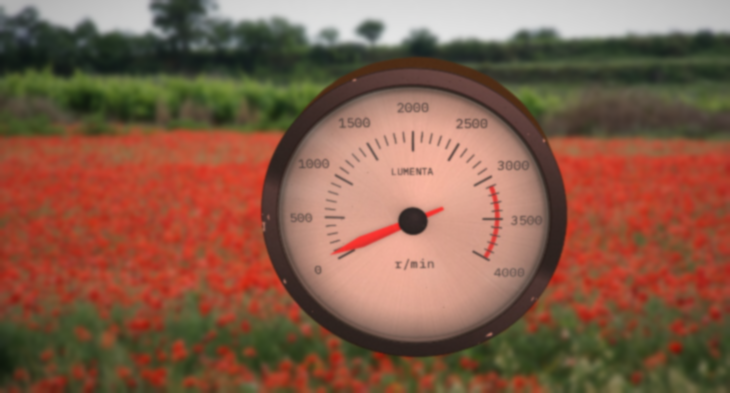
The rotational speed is 100 rpm
